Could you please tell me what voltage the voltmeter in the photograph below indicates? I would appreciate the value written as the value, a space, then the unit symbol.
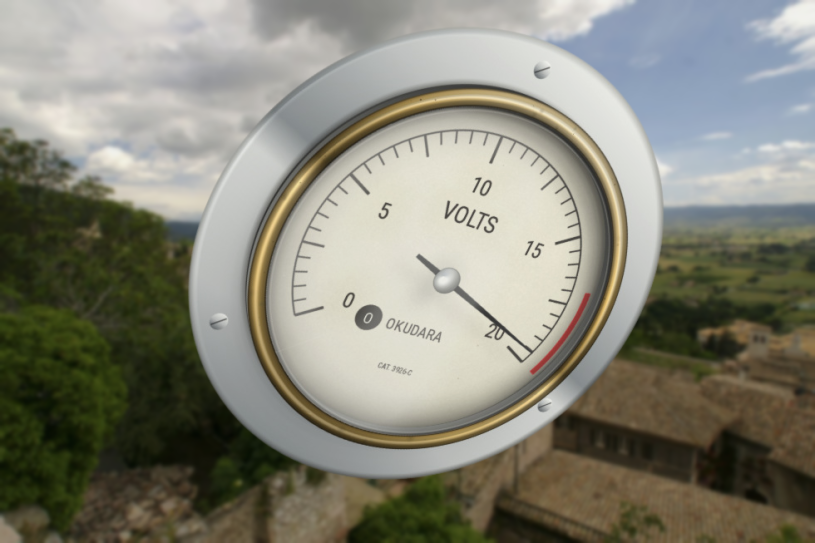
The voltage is 19.5 V
